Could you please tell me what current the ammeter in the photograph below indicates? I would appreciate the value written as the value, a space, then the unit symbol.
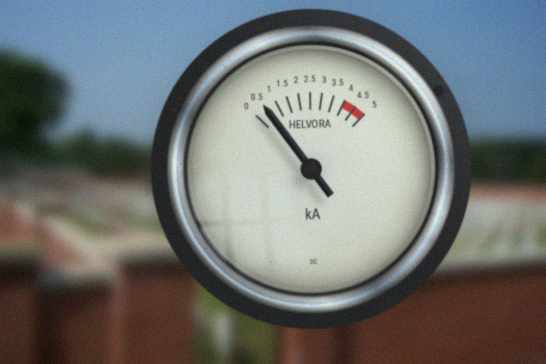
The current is 0.5 kA
